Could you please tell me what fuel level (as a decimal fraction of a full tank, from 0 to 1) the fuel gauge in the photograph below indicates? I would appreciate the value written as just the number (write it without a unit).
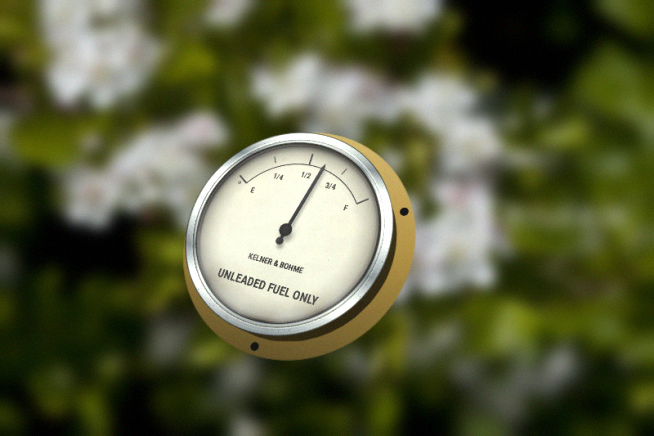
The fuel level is 0.625
